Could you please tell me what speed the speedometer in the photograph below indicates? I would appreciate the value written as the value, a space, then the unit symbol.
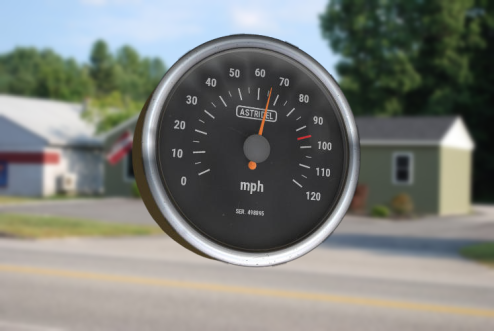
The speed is 65 mph
